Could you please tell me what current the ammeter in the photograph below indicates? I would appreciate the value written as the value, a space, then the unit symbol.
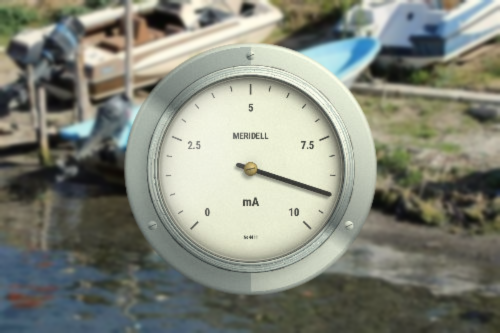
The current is 9 mA
